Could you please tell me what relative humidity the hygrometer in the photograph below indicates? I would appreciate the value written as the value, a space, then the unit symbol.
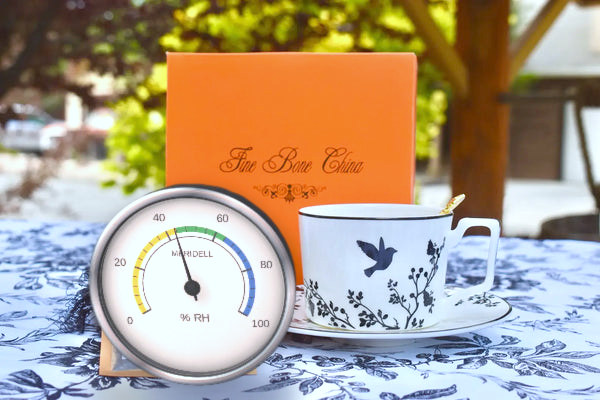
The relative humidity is 44 %
